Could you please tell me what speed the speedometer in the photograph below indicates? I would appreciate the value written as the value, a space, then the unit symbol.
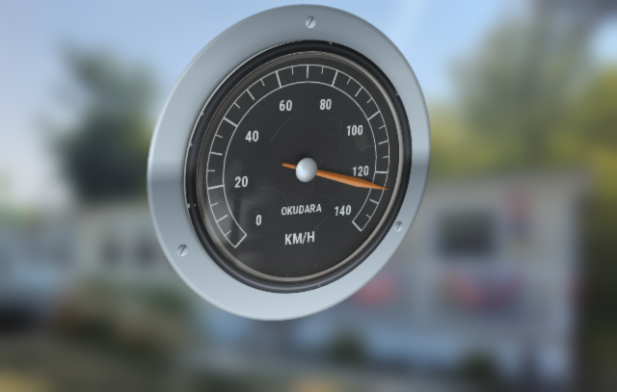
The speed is 125 km/h
